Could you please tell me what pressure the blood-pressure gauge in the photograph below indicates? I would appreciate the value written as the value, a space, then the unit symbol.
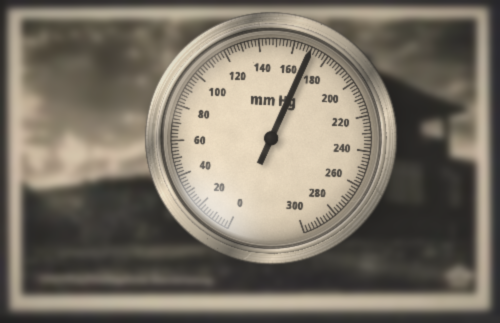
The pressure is 170 mmHg
